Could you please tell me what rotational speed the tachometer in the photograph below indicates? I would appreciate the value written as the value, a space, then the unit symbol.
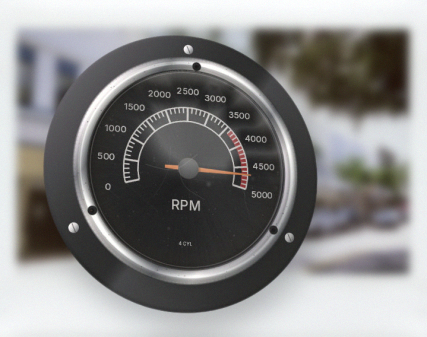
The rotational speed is 4700 rpm
